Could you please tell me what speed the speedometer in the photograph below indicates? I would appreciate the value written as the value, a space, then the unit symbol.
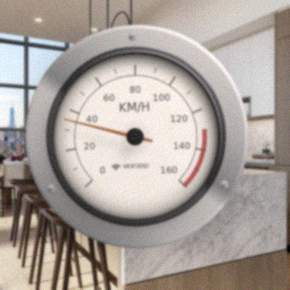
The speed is 35 km/h
